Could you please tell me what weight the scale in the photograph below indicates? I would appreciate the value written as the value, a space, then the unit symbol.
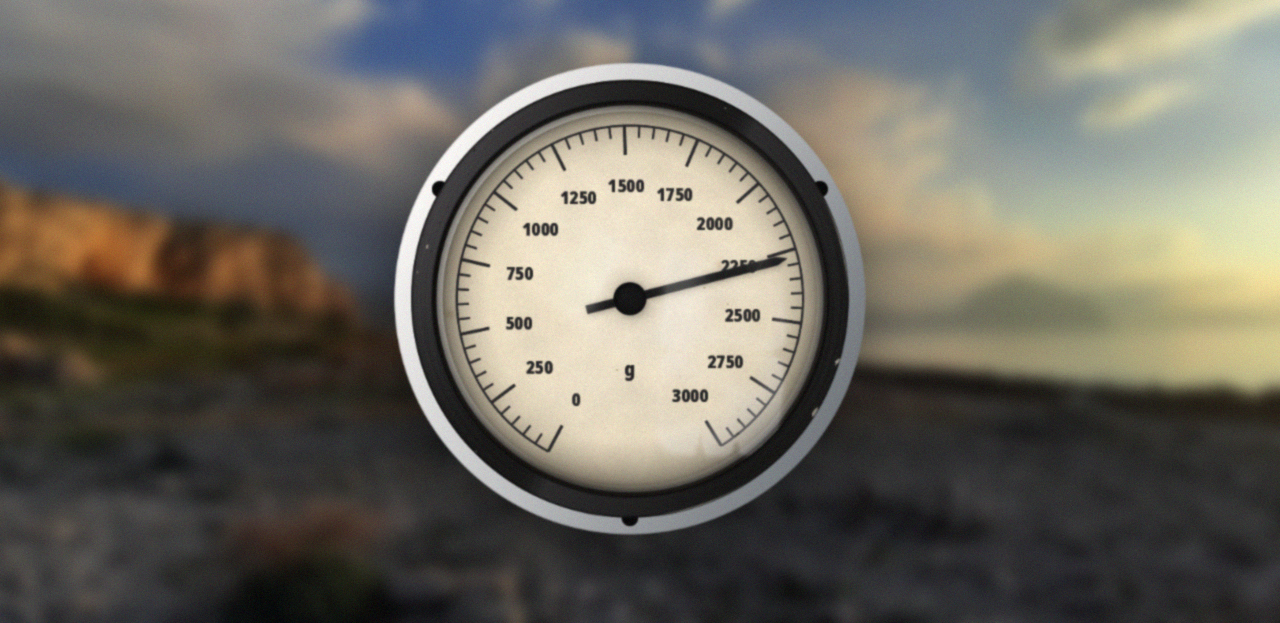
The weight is 2275 g
